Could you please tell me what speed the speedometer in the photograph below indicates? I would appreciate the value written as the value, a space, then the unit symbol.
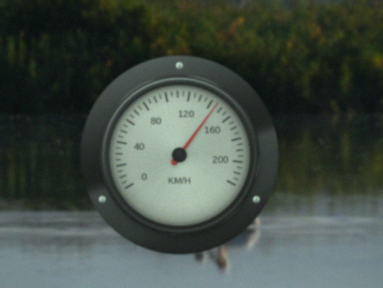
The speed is 145 km/h
